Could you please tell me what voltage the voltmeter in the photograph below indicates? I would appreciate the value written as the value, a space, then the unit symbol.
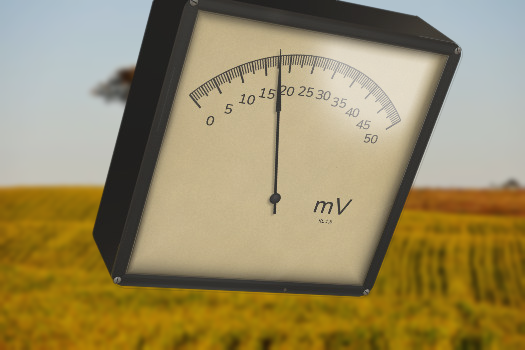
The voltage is 17.5 mV
